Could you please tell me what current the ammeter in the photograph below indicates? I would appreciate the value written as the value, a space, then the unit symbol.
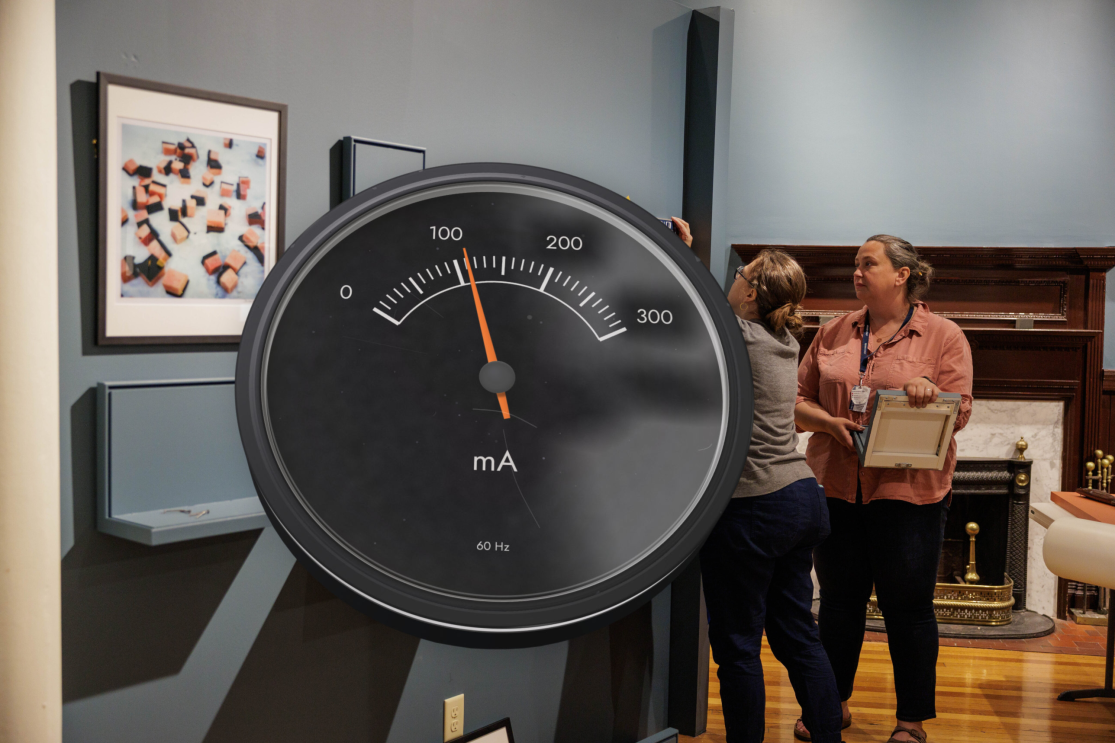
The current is 110 mA
